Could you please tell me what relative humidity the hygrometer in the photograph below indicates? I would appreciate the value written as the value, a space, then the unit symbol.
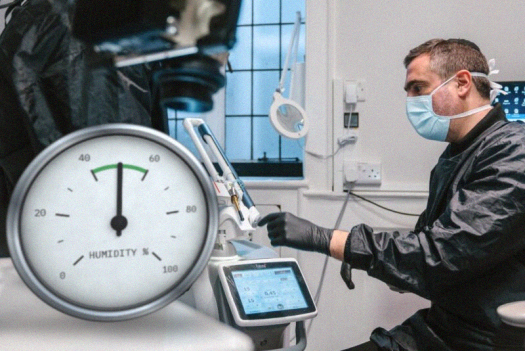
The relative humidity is 50 %
